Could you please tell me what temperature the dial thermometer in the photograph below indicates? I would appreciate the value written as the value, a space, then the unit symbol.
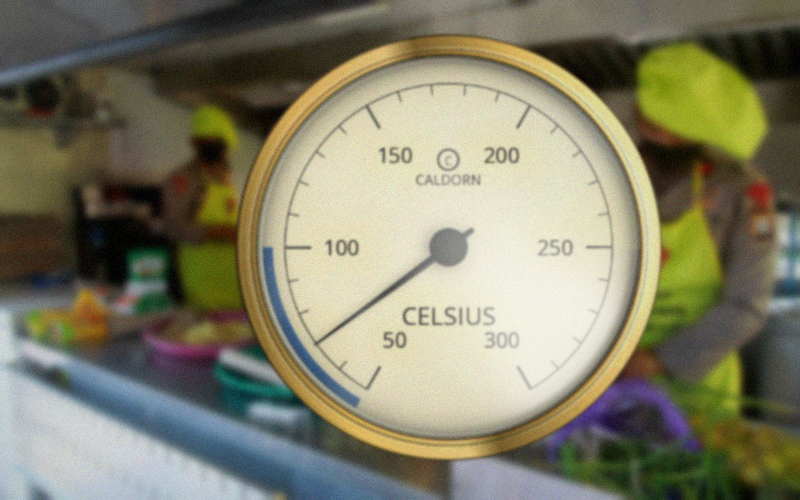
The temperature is 70 °C
